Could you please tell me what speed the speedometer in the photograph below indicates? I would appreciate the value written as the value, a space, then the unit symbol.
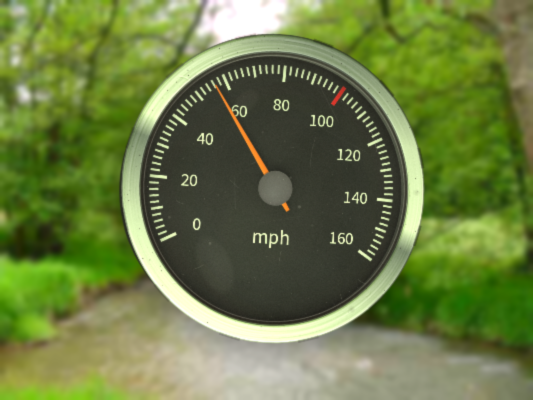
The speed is 56 mph
